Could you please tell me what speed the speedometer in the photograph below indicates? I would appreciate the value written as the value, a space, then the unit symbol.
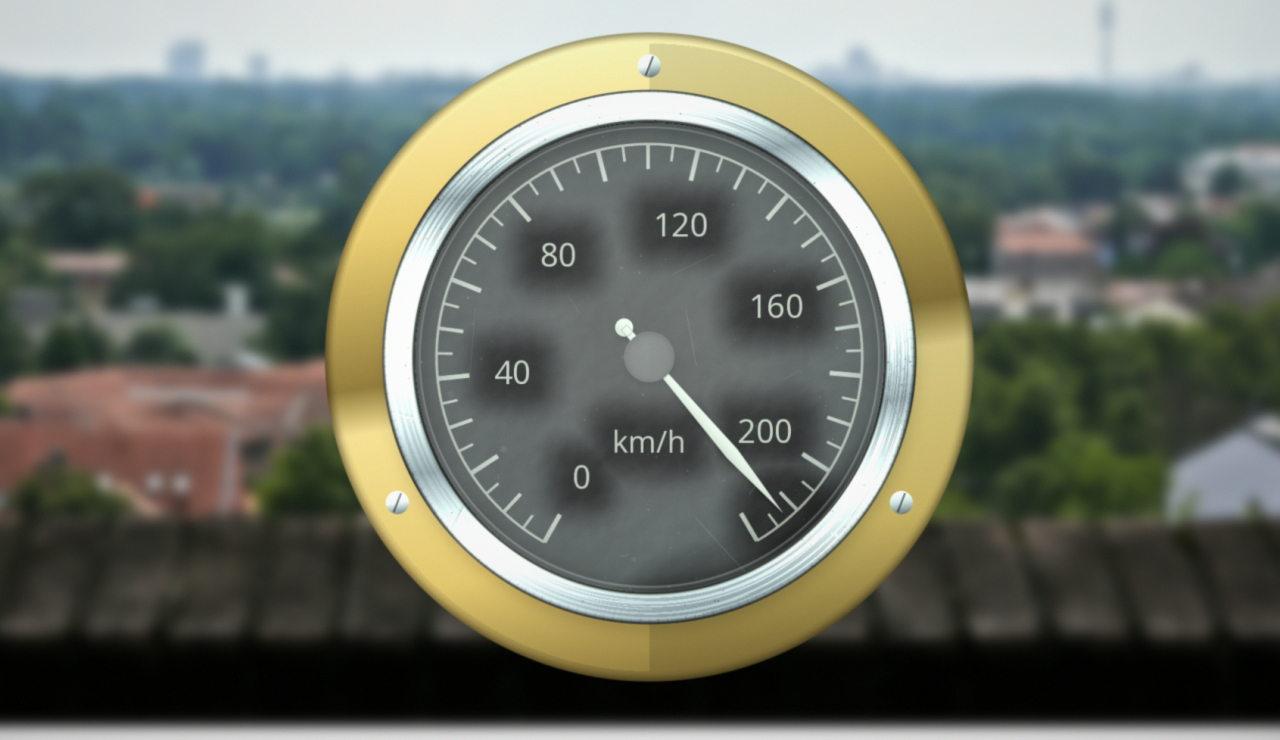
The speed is 212.5 km/h
